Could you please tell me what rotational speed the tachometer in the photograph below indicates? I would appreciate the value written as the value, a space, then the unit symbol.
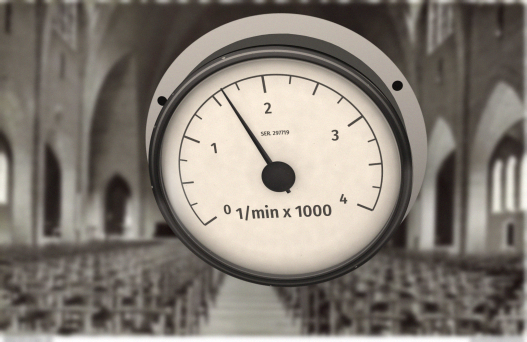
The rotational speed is 1625 rpm
